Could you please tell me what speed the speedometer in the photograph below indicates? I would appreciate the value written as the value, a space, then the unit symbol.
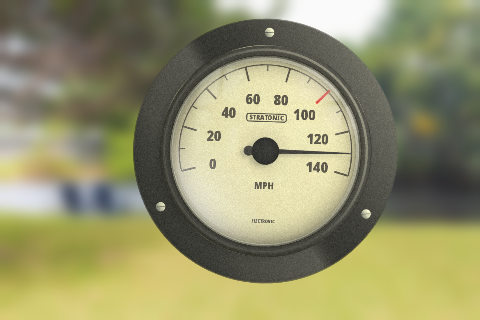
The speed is 130 mph
